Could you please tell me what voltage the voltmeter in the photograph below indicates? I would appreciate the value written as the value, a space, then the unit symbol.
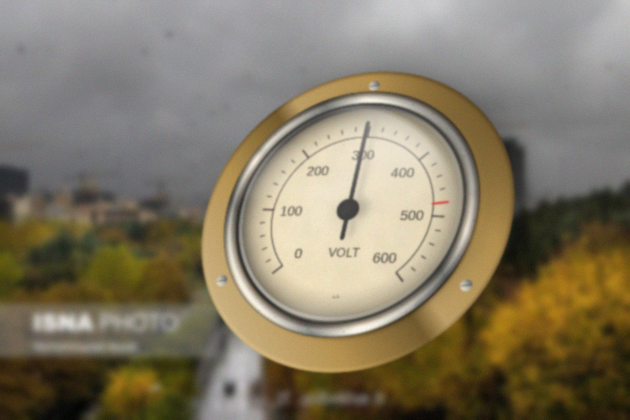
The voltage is 300 V
